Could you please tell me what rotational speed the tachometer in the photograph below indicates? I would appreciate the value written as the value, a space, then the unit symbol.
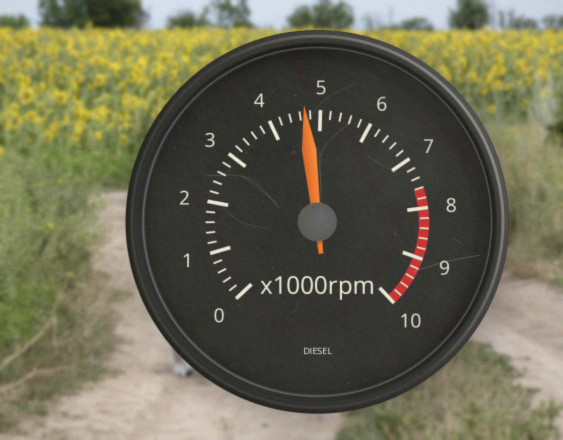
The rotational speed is 4700 rpm
